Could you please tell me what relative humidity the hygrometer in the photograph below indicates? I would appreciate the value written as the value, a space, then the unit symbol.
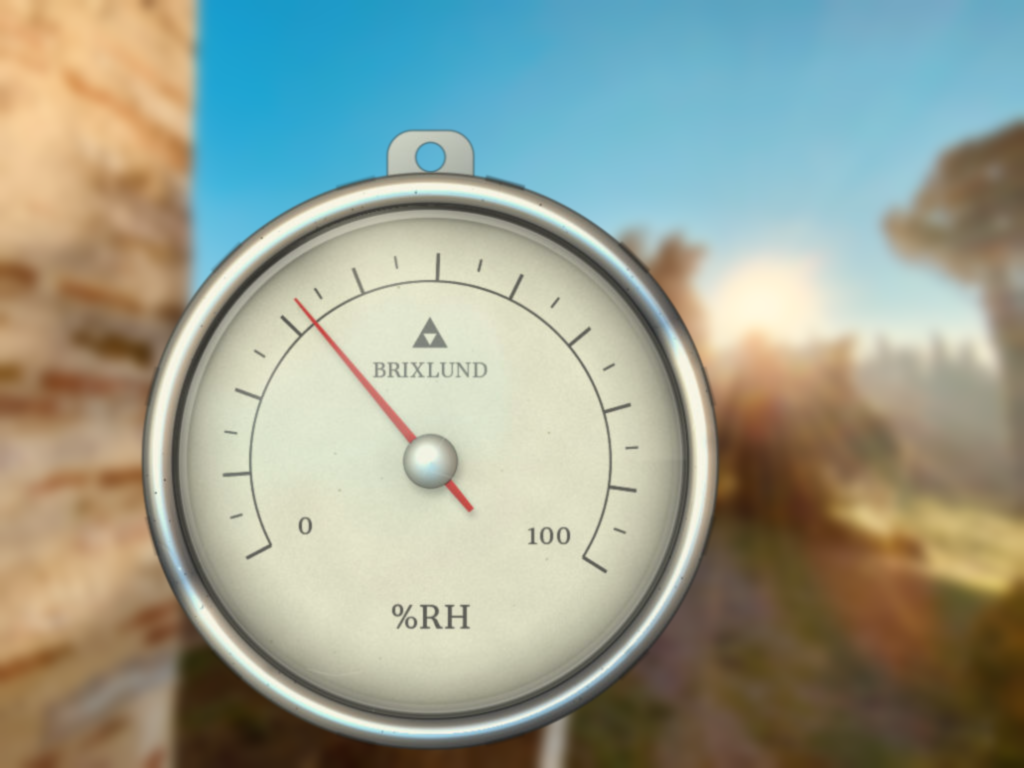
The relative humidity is 32.5 %
